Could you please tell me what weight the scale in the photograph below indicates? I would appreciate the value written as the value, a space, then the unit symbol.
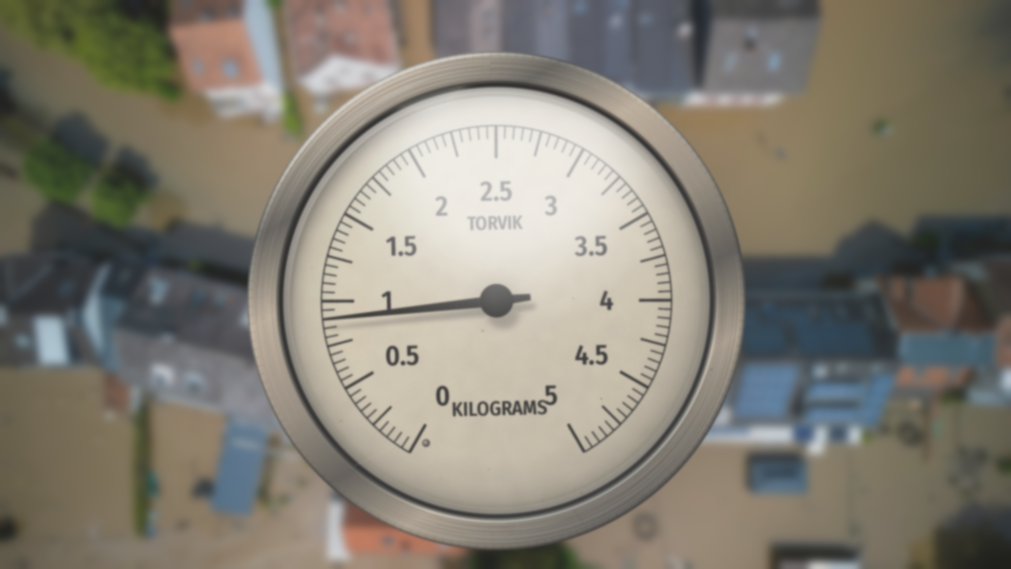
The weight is 0.9 kg
